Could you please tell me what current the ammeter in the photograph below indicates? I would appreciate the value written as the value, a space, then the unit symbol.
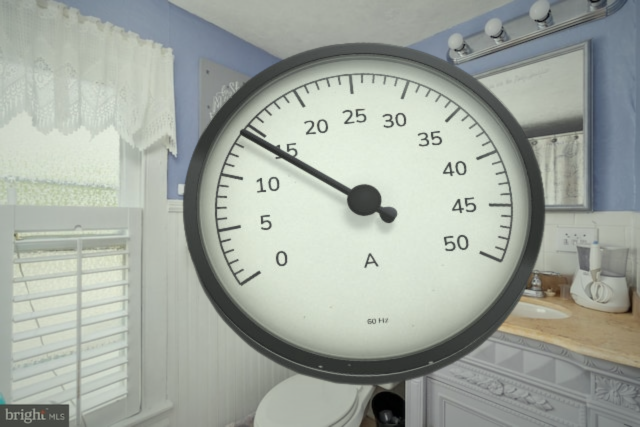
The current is 14 A
